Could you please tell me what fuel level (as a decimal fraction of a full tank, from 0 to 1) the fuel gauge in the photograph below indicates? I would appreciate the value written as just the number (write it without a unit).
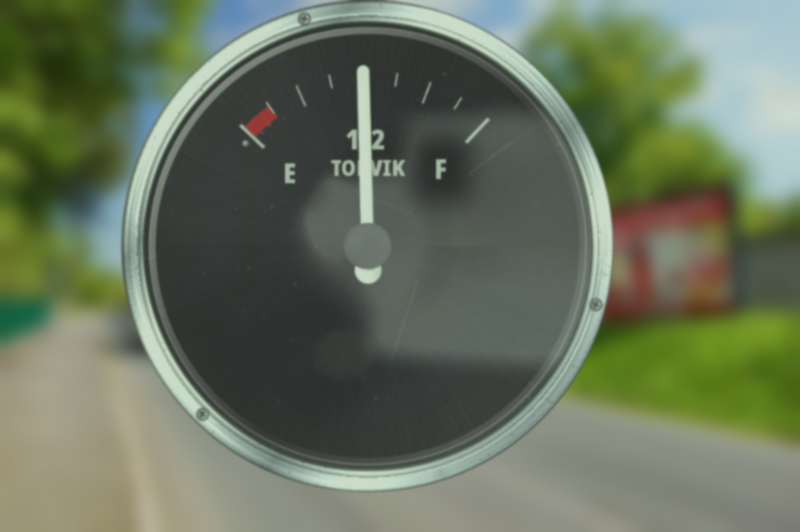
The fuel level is 0.5
